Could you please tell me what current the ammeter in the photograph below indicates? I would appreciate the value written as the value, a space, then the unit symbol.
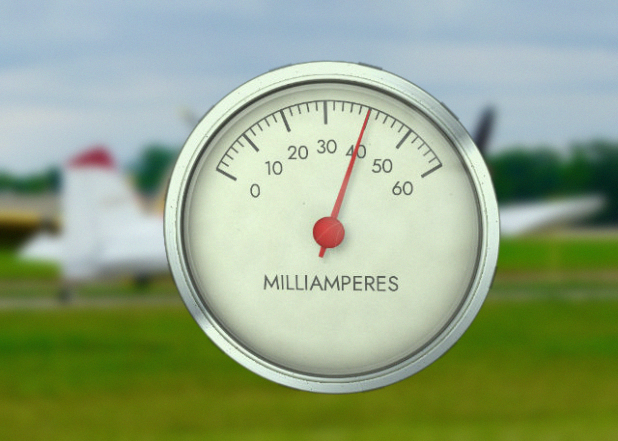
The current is 40 mA
